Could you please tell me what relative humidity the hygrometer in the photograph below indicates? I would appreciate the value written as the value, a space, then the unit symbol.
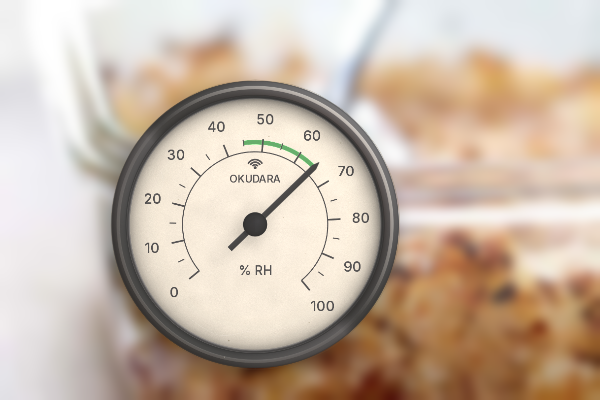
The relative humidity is 65 %
